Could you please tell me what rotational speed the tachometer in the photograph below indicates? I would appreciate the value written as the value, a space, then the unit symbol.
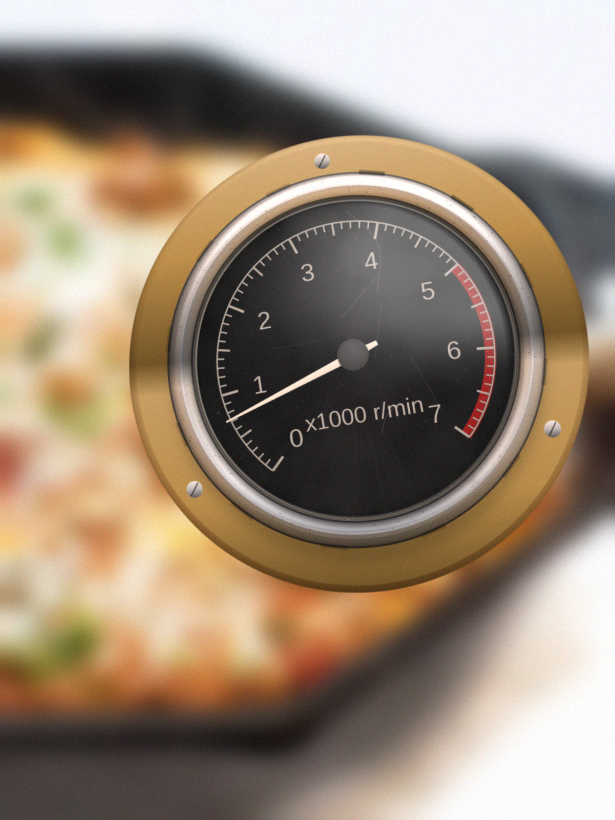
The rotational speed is 700 rpm
